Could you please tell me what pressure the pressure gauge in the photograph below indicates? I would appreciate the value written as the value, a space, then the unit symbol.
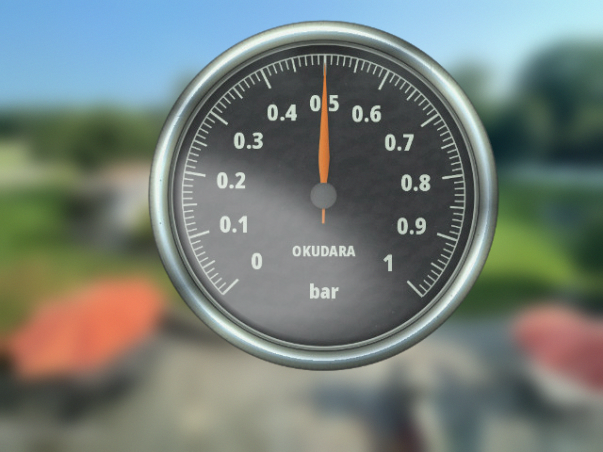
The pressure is 0.5 bar
